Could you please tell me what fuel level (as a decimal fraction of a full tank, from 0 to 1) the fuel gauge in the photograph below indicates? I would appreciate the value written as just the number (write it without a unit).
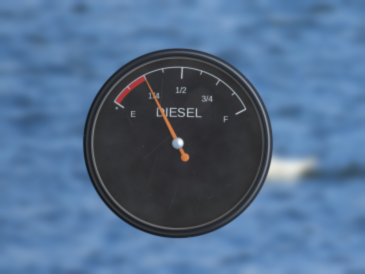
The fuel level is 0.25
